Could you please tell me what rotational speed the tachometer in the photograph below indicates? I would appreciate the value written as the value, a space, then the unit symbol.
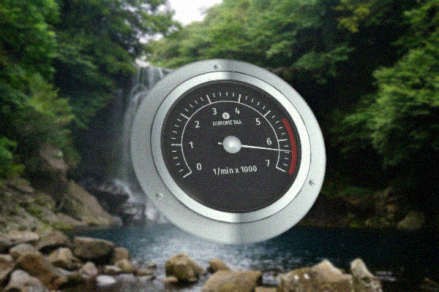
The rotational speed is 6400 rpm
